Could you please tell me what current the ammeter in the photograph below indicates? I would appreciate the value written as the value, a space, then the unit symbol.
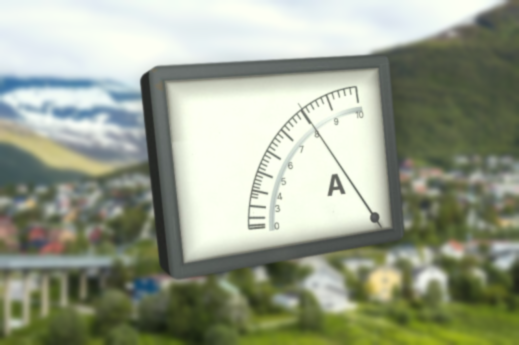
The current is 8 A
